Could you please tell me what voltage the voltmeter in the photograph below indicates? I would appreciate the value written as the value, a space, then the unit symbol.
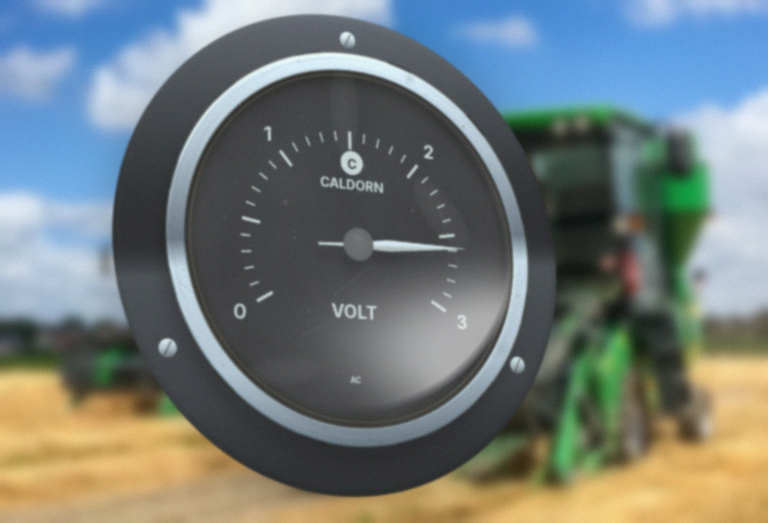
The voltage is 2.6 V
